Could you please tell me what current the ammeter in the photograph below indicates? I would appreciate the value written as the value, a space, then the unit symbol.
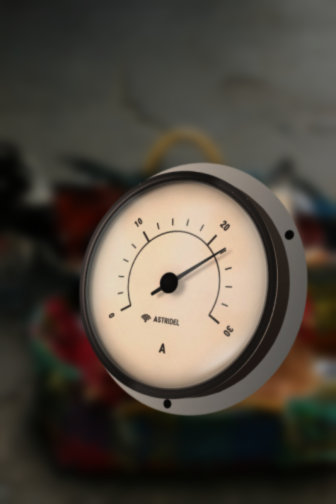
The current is 22 A
